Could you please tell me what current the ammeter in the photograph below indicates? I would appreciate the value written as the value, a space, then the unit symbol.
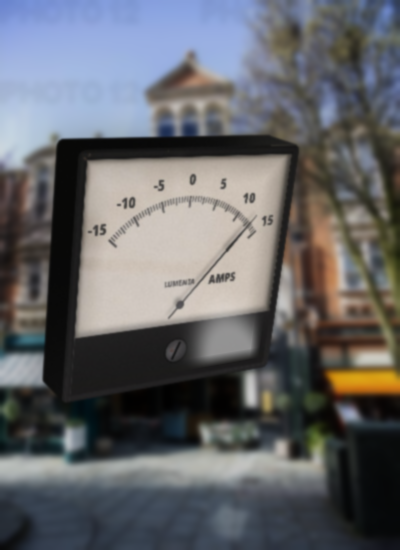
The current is 12.5 A
